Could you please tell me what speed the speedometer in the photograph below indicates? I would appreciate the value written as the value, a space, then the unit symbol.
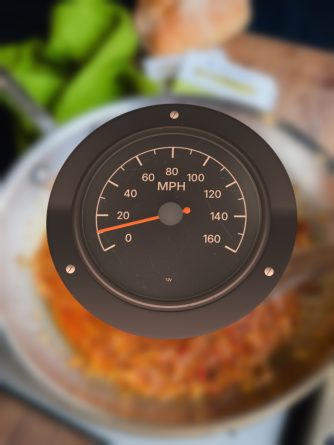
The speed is 10 mph
